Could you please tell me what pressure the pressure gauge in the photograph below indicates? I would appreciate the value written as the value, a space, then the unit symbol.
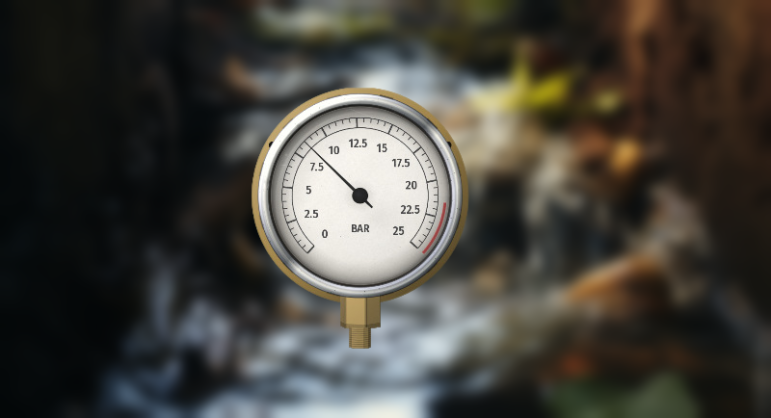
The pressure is 8.5 bar
